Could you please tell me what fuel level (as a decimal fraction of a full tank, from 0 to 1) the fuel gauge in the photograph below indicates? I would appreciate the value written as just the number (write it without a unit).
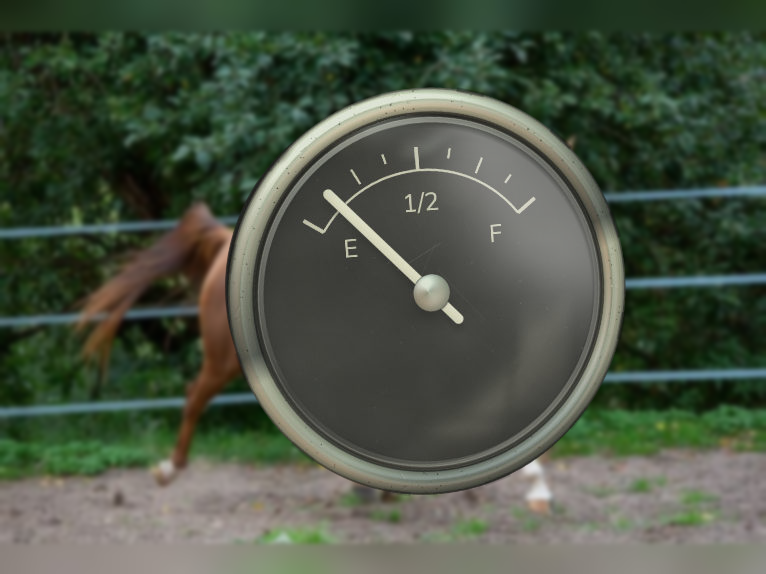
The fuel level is 0.125
